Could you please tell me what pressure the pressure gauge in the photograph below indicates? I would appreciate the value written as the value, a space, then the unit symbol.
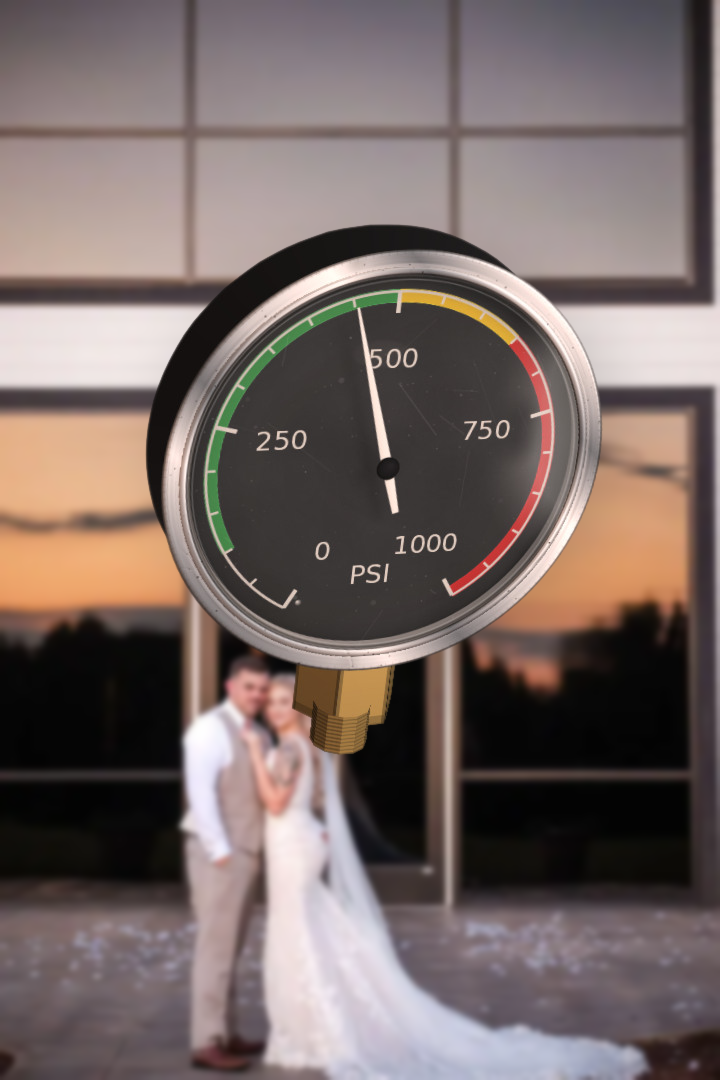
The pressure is 450 psi
